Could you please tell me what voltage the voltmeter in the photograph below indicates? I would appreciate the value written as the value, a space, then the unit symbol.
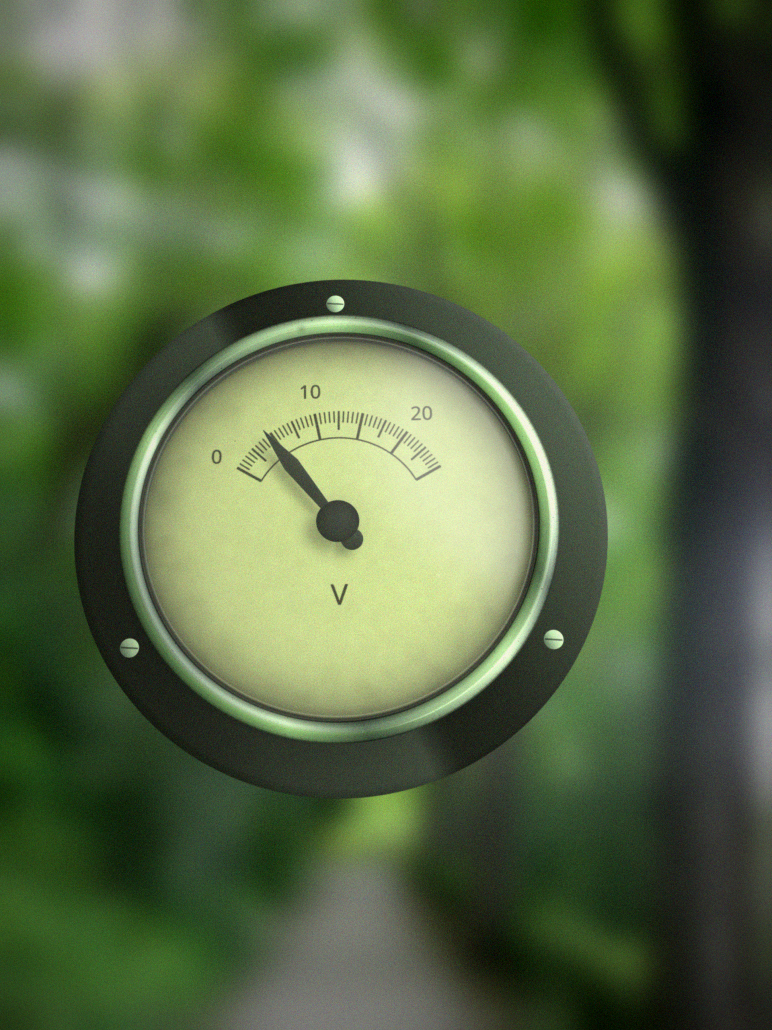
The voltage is 4.5 V
